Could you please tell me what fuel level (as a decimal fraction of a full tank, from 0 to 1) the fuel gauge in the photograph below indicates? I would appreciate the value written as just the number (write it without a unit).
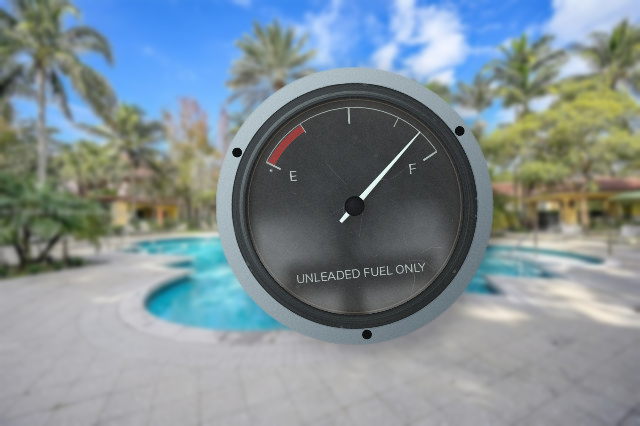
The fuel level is 0.875
